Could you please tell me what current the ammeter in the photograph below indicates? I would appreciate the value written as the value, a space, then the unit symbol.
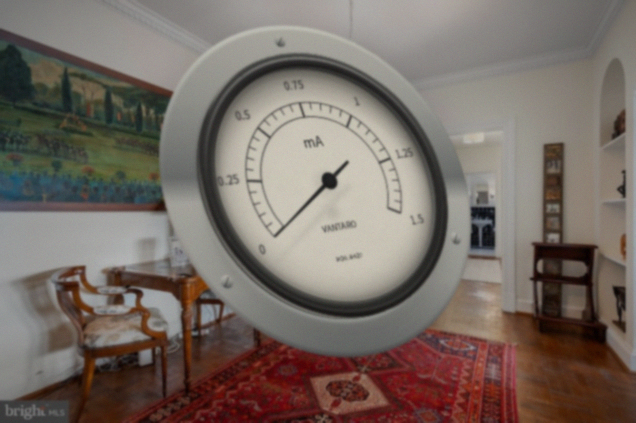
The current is 0 mA
